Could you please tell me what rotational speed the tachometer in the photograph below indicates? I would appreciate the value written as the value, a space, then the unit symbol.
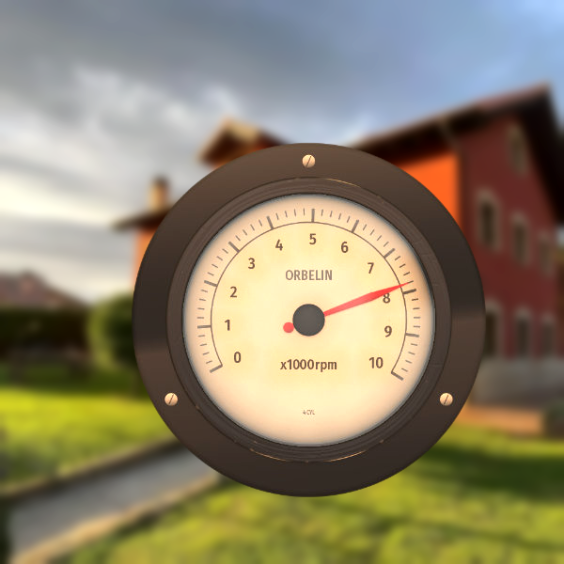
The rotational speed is 7800 rpm
